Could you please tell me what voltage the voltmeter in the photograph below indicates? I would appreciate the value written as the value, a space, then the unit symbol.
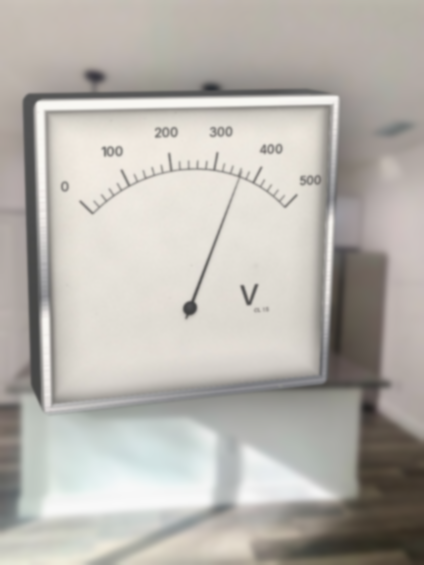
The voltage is 360 V
